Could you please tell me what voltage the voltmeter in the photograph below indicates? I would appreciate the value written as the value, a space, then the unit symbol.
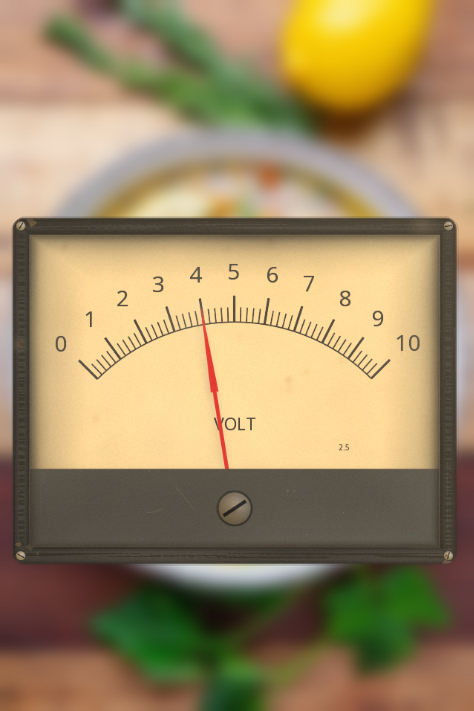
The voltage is 4 V
